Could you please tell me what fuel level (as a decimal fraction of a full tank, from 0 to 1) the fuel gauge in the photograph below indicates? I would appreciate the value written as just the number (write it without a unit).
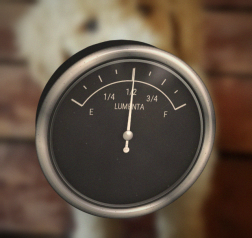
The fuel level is 0.5
